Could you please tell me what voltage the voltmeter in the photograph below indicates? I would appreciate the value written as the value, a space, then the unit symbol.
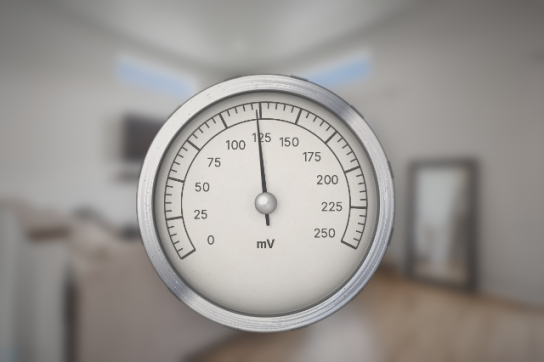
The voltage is 122.5 mV
